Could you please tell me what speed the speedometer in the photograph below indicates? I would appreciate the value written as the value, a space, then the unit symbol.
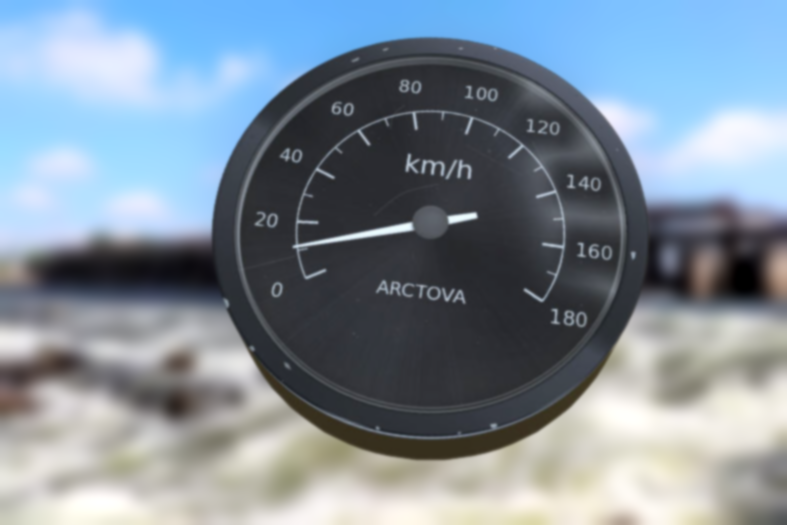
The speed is 10 km/h
